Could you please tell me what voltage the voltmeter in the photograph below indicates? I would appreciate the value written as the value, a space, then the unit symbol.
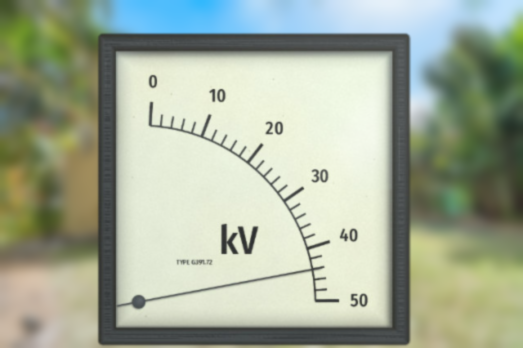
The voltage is 44 kV
